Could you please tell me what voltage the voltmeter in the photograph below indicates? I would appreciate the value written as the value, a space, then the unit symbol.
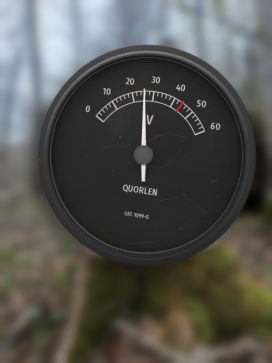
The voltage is 26 V
